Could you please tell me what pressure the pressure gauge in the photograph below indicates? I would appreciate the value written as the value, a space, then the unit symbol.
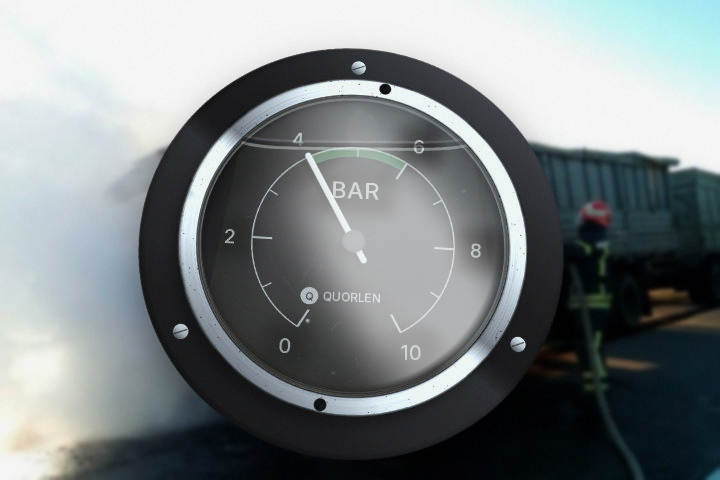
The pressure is 4 bar
